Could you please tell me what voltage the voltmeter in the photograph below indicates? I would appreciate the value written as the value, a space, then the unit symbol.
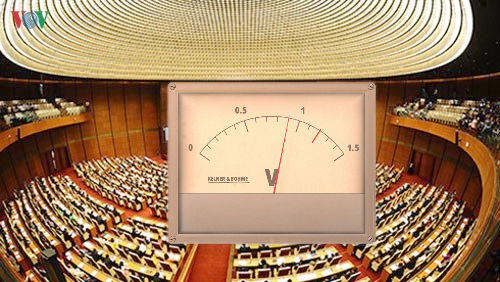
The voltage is 0.9 V
